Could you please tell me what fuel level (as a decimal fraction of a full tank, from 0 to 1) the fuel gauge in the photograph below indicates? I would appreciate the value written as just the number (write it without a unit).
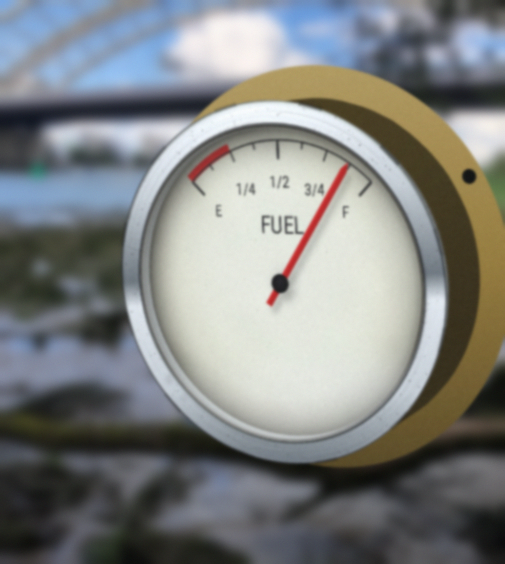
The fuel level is 0.875
